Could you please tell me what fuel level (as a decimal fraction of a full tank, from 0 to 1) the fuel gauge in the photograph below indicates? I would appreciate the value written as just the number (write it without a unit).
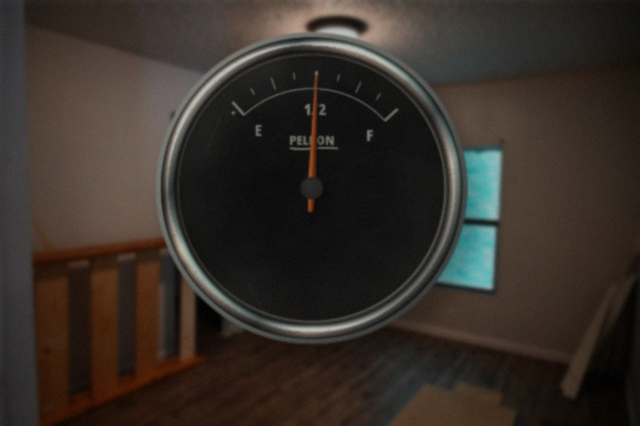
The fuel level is 0.5
